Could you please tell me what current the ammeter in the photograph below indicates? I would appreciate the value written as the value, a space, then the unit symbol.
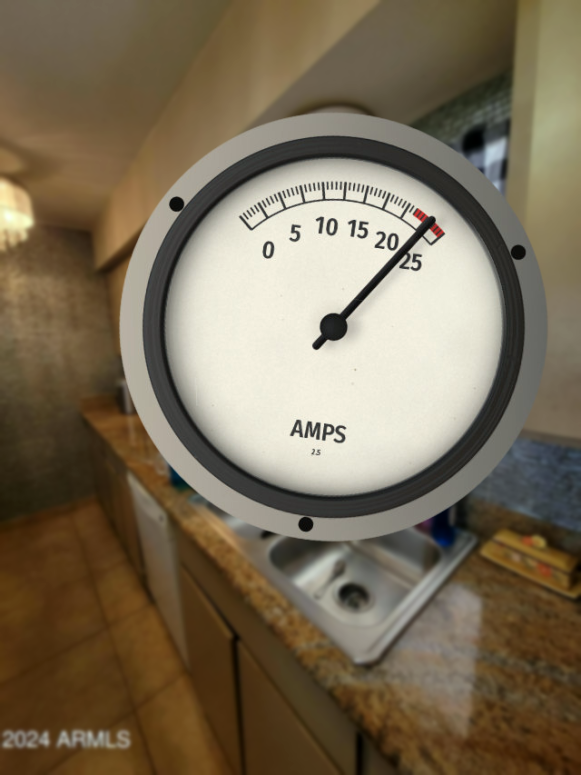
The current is 23 A
